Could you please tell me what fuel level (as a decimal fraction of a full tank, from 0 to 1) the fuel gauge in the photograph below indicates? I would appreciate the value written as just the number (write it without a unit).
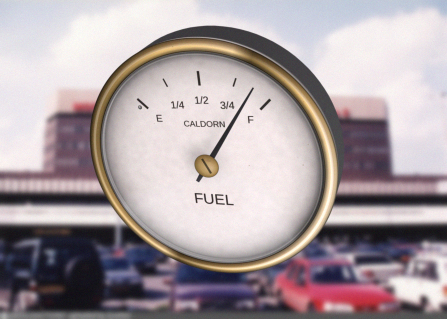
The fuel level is 0.875
